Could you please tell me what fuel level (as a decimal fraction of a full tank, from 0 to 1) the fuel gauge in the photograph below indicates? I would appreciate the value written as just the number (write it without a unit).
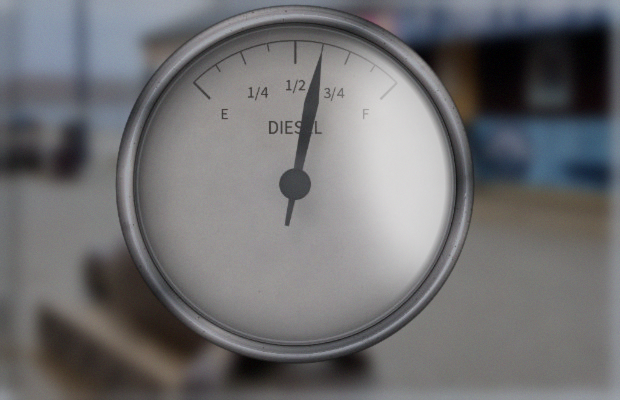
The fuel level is 0.625
